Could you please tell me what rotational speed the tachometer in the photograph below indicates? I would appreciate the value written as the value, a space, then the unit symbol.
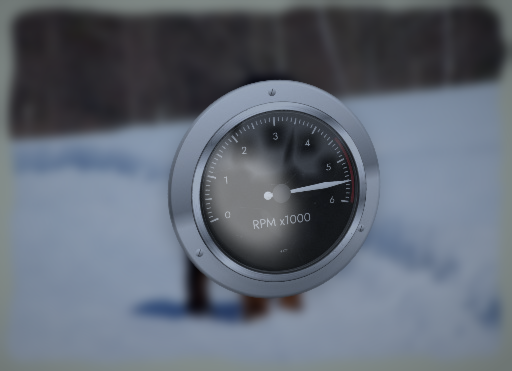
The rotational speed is 5500 rpm
